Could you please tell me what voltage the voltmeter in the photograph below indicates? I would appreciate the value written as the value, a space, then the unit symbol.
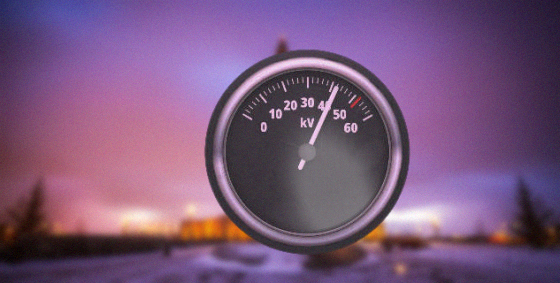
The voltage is 42 kV
